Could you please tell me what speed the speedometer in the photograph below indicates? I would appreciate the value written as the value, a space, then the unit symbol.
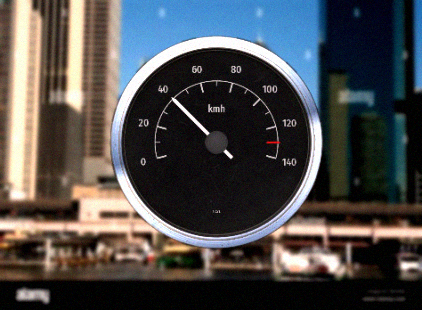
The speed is 40 km/h
